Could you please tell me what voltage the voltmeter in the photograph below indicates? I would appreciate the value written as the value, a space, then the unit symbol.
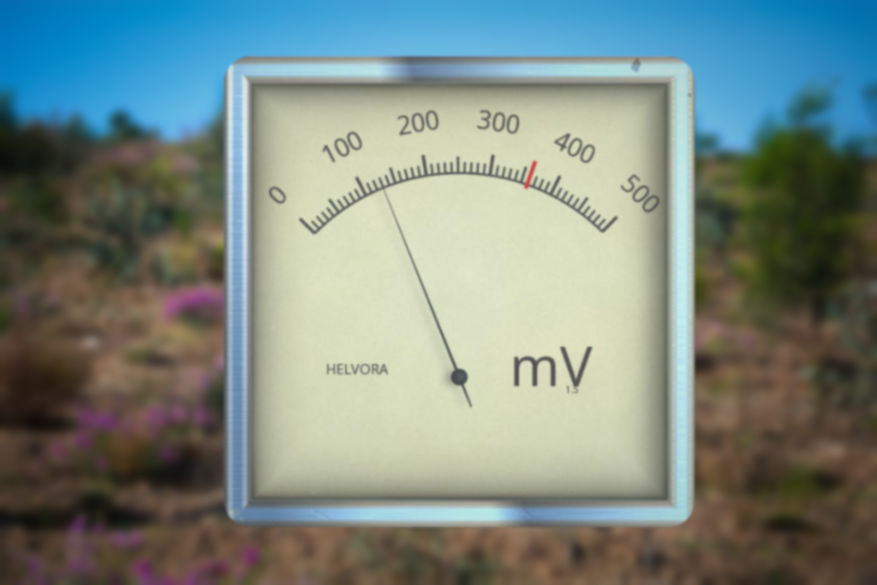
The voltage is 130 mV
